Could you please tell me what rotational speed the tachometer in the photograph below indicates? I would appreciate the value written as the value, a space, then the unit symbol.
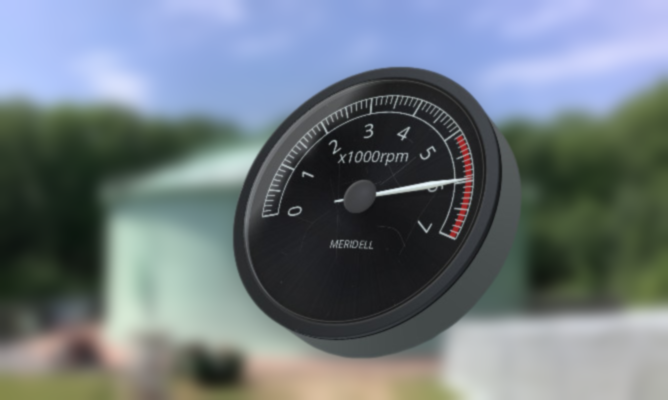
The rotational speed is 6000 rpm
